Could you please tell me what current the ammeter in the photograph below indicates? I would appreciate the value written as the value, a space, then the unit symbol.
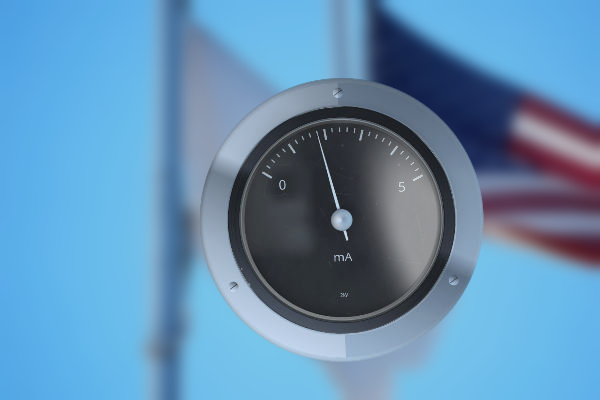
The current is 1.8 mA
